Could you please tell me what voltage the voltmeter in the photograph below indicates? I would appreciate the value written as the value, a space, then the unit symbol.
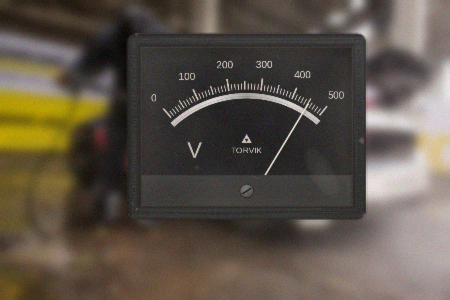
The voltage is 450 V
